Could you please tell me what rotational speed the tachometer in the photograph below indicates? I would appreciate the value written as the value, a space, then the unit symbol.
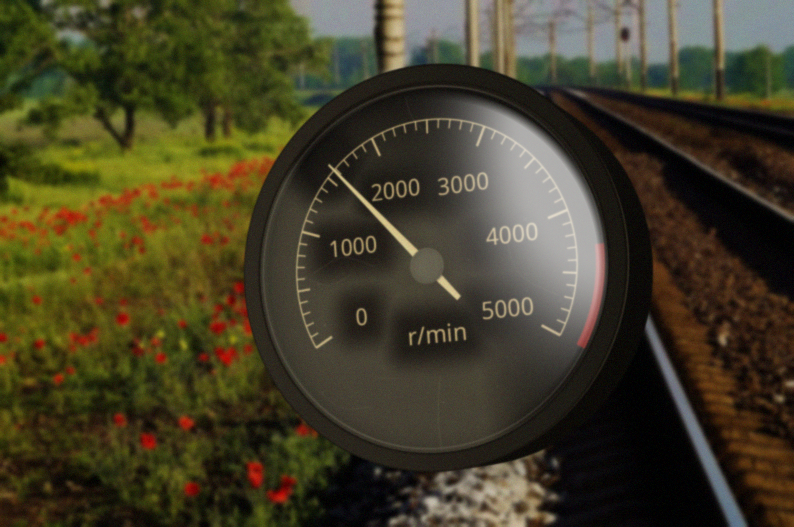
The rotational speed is 1600 rpm
